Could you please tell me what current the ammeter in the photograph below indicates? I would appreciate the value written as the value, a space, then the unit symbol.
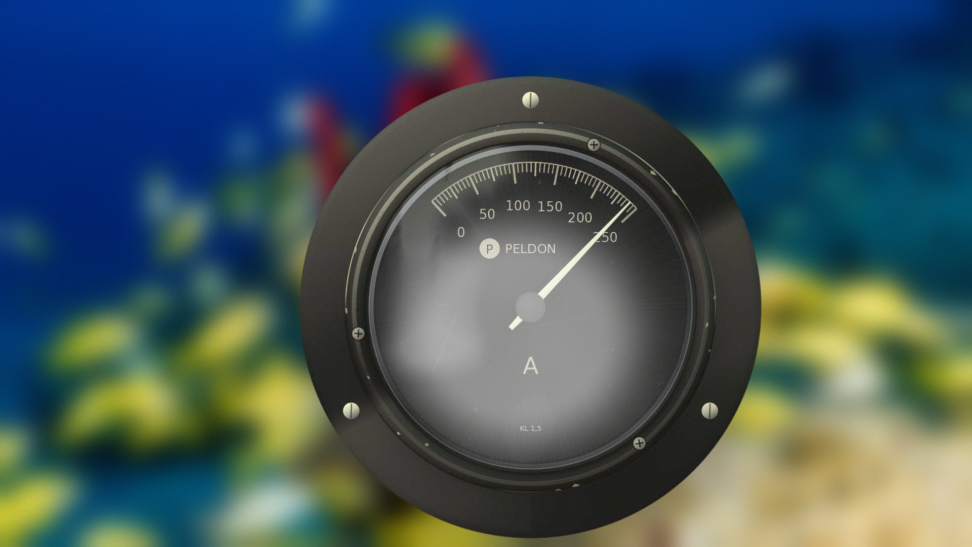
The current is 240 A
